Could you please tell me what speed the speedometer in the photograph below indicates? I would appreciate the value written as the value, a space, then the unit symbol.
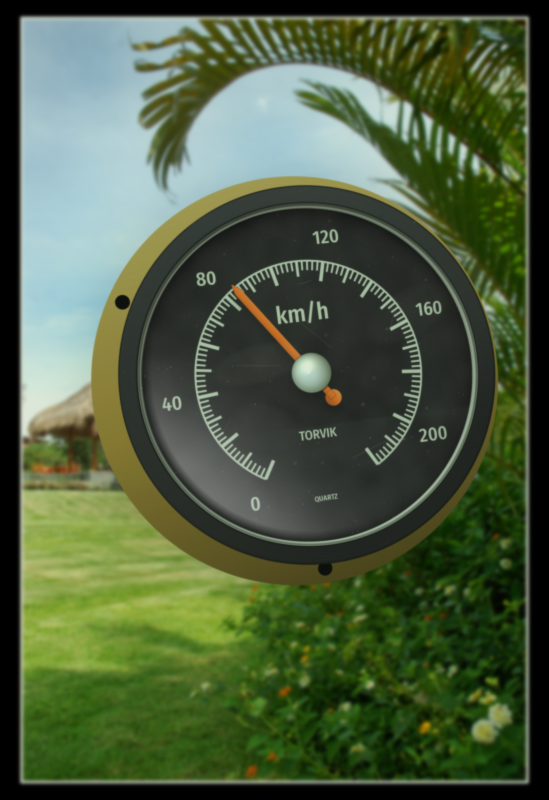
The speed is 84 km/h
